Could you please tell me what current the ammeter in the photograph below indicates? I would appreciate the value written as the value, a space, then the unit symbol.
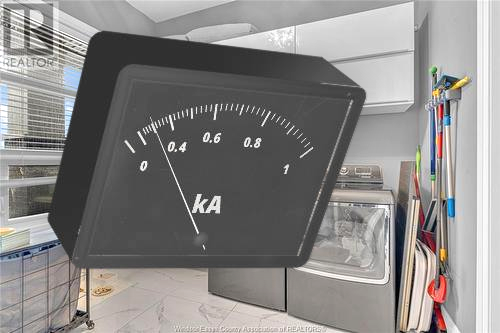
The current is 0.3 kA
